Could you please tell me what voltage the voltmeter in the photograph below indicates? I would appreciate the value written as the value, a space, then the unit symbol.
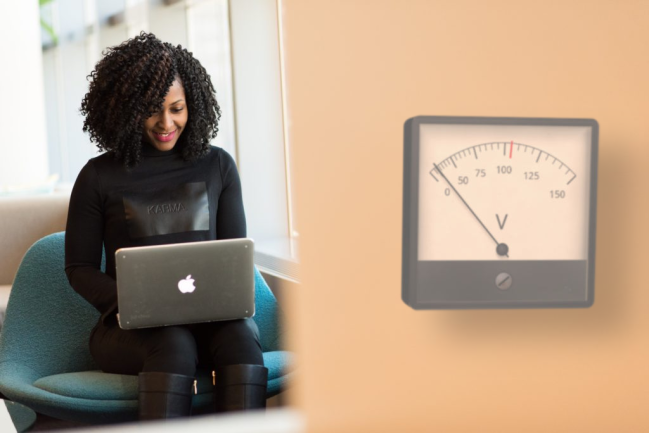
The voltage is 25 V
